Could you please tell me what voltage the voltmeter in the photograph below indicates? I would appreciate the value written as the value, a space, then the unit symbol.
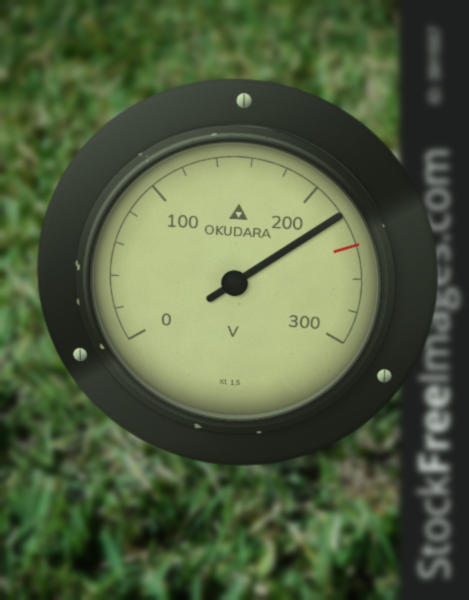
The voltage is 220 V
